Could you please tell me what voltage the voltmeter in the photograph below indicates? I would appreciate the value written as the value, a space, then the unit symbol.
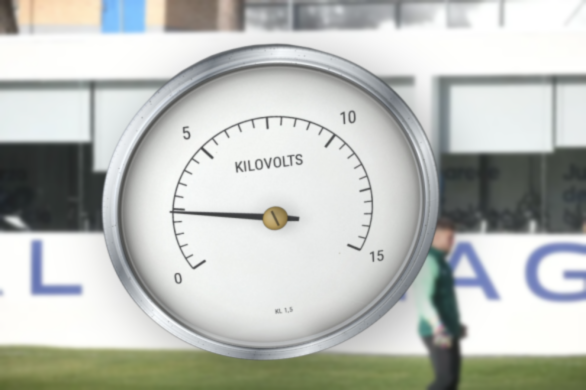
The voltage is 2.5 kV
